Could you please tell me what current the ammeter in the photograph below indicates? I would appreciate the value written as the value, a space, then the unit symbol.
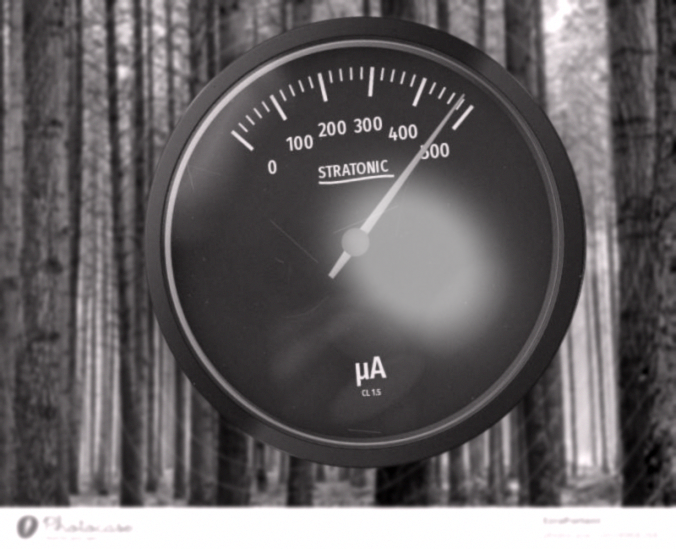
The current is 480 µA
